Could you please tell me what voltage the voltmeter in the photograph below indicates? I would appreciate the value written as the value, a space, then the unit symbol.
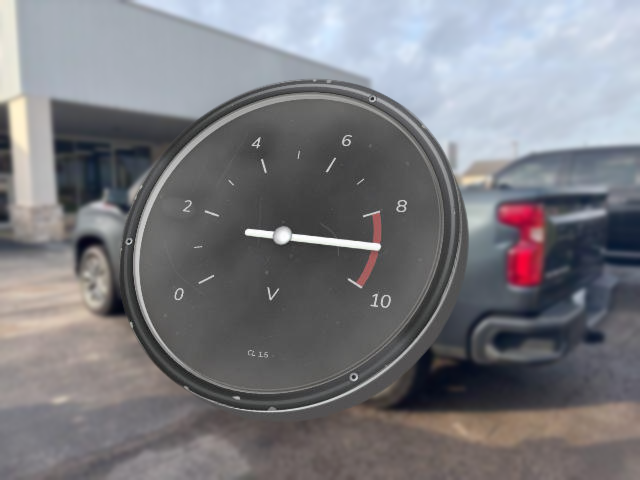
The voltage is 9 V
